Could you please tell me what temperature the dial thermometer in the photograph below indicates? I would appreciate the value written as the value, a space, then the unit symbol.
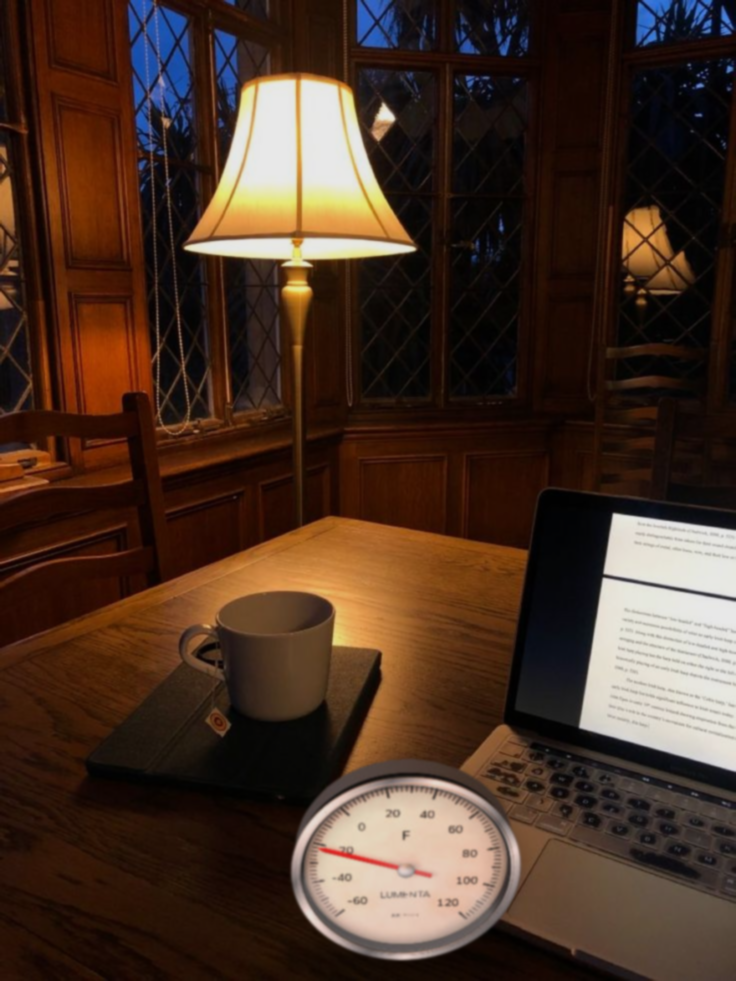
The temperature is -20 °F
